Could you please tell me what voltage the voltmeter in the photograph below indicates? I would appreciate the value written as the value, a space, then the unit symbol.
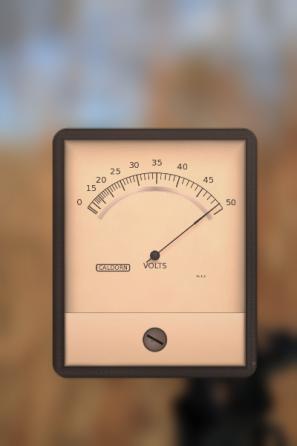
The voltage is 49 V
